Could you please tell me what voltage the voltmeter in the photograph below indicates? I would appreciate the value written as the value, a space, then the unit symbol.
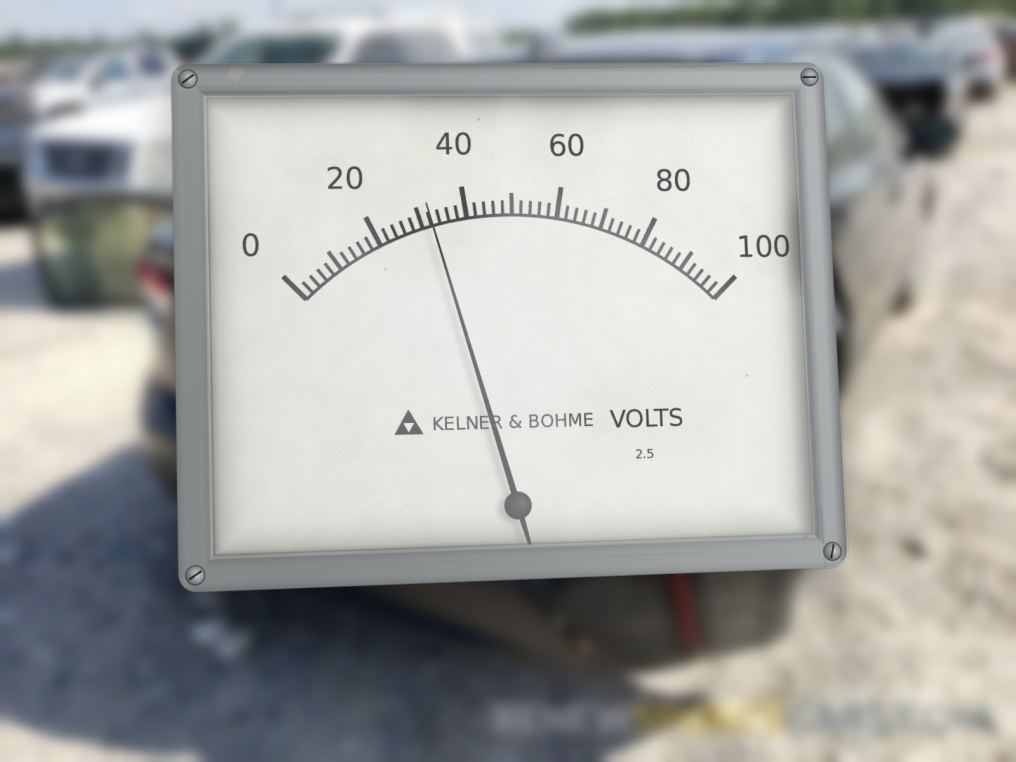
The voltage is 32 V
